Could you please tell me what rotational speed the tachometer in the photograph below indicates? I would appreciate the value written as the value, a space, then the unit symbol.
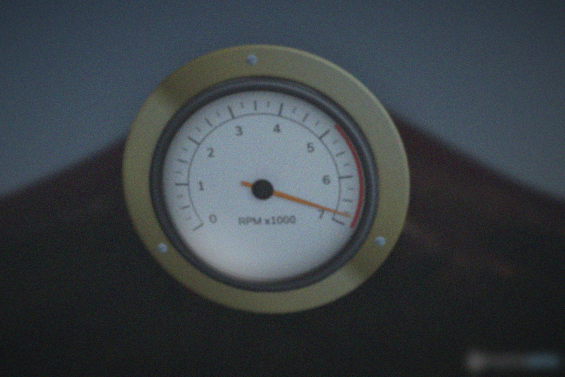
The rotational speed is 6750 rpm
